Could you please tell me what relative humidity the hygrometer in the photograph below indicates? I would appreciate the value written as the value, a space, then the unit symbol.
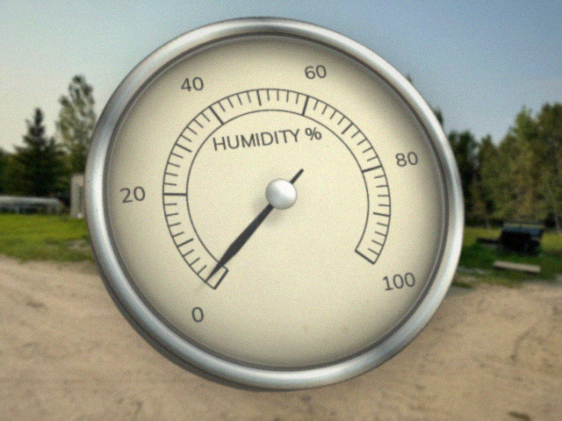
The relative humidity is 2 %
